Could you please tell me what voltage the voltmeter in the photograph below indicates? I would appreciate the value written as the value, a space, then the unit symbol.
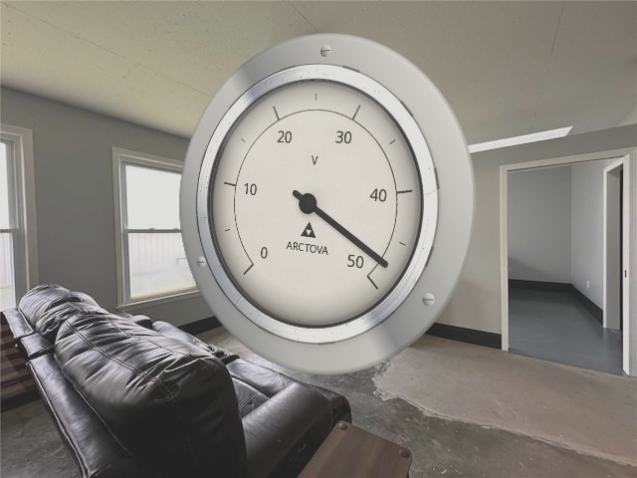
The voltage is 47.5 V
